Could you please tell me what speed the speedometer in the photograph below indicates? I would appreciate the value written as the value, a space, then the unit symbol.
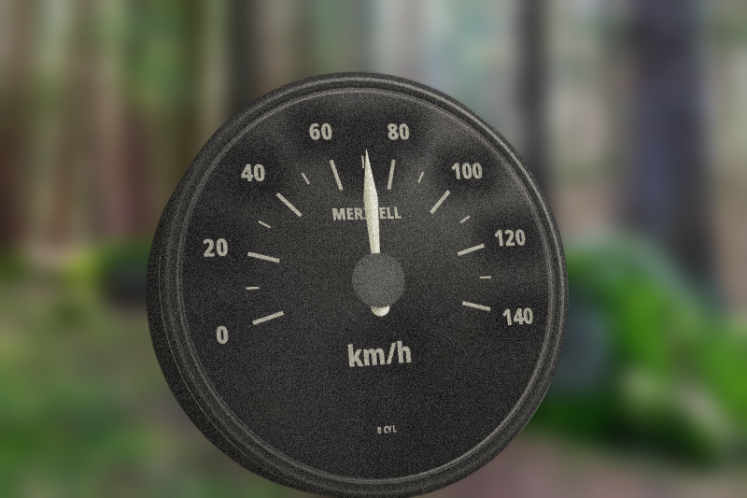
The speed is 70 km/h
